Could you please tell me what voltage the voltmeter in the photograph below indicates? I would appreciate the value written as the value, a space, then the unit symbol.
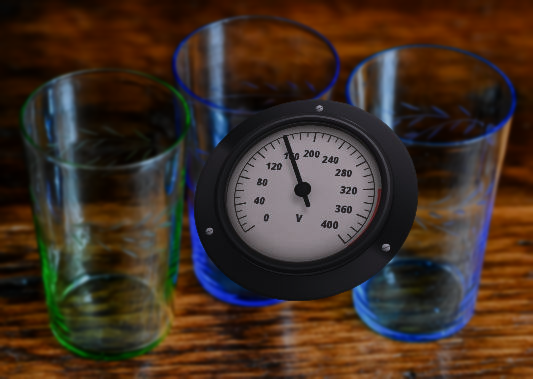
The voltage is 160 V
